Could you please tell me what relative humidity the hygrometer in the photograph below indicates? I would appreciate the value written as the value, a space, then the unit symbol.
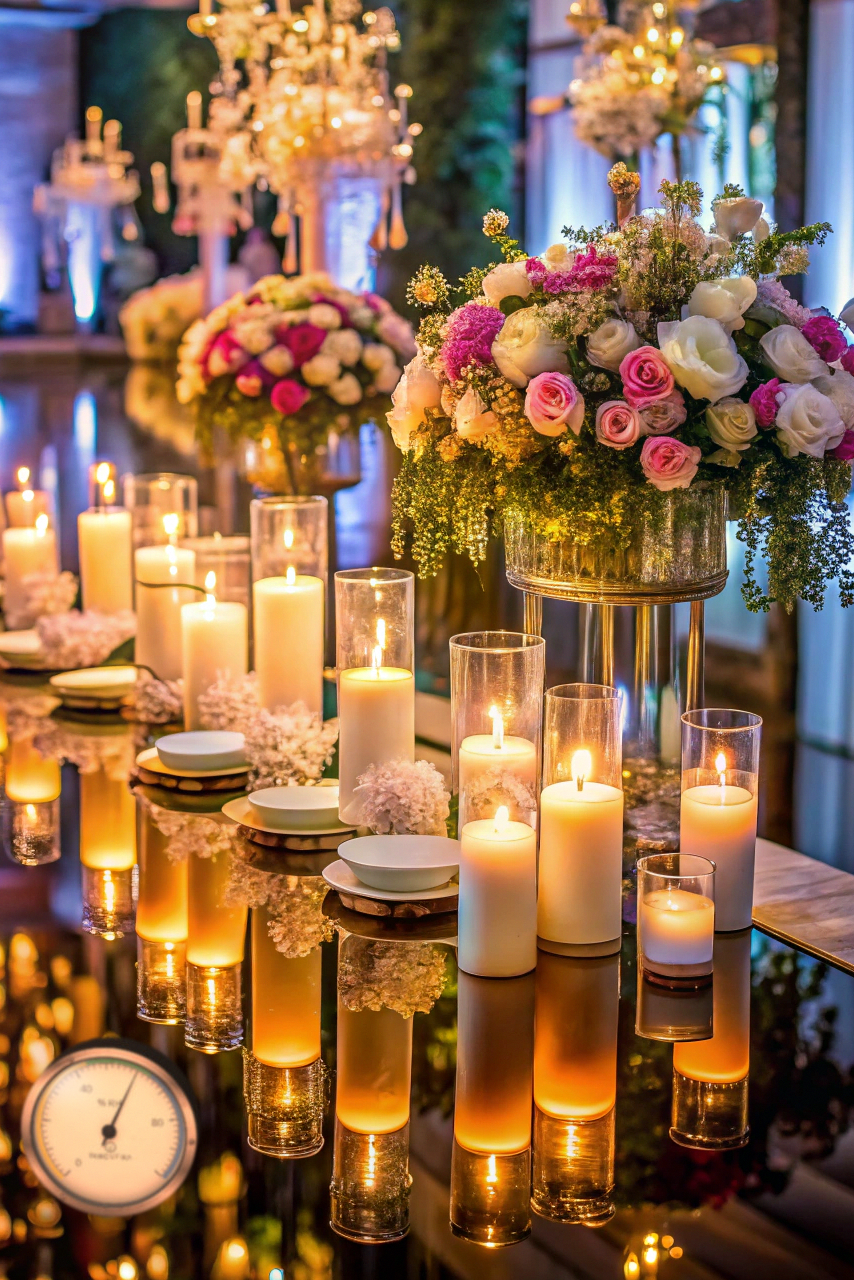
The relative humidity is 60 %
